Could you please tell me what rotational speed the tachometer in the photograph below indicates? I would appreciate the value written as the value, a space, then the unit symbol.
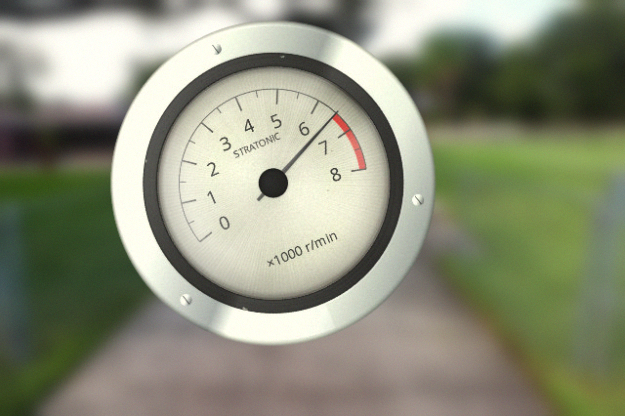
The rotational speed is 6500 rpm
